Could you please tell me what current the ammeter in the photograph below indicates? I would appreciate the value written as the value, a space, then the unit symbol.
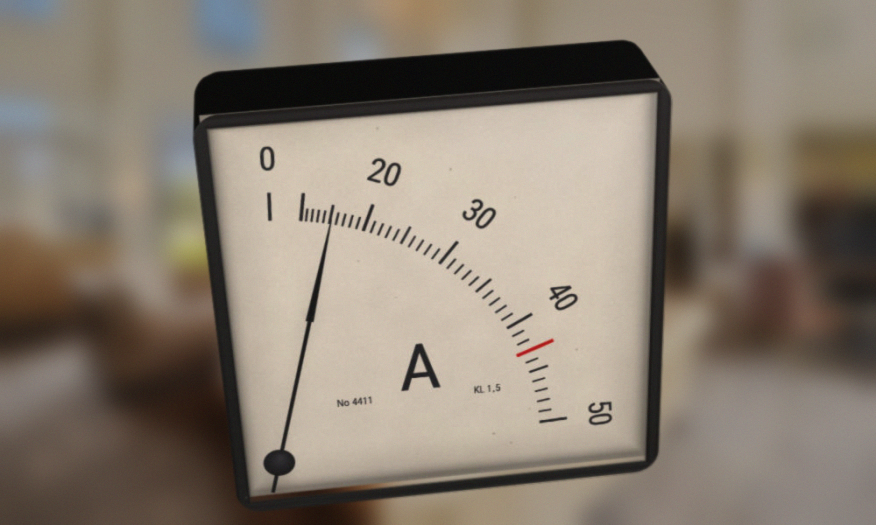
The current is 15 A
